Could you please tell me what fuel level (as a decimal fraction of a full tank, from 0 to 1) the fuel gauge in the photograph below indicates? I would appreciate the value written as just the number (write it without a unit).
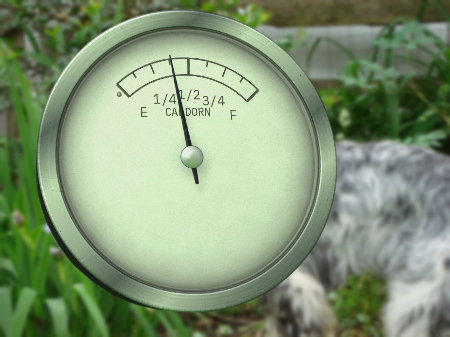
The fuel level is 0.375
